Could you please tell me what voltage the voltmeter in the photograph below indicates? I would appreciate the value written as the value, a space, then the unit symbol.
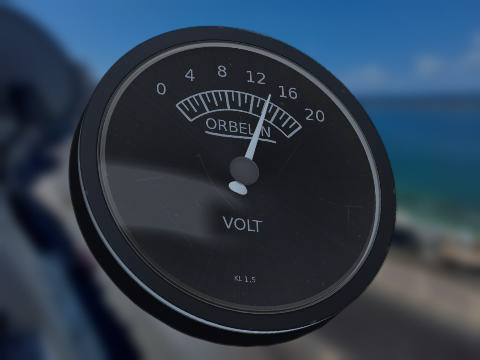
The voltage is 14 V
